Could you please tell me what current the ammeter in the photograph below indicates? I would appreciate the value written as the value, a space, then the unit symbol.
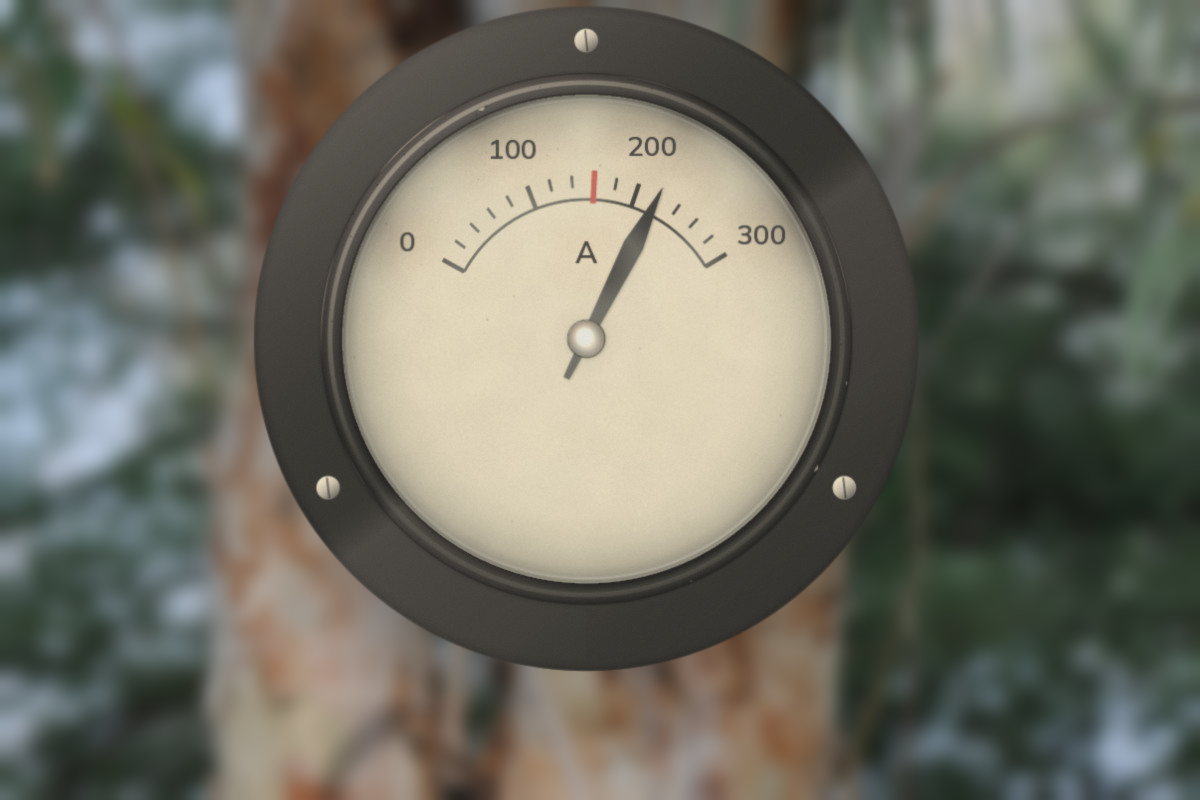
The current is 220 A
